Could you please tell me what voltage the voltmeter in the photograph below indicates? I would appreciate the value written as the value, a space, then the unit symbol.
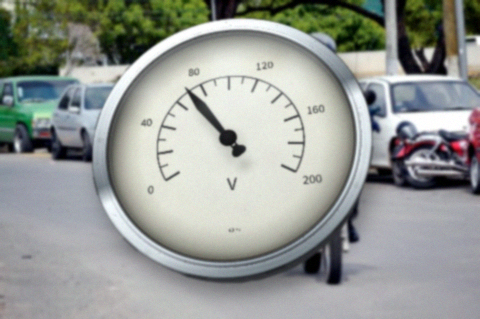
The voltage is 70 V
